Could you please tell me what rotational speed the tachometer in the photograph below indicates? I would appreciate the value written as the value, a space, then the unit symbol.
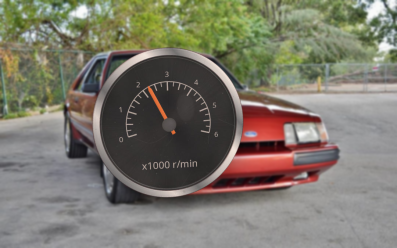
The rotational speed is 2250 rpm
